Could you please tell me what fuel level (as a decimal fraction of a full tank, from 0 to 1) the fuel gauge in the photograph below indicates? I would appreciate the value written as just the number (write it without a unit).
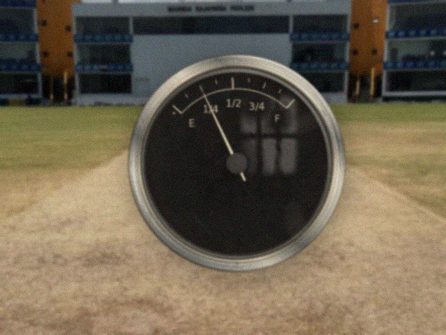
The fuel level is 0.25
